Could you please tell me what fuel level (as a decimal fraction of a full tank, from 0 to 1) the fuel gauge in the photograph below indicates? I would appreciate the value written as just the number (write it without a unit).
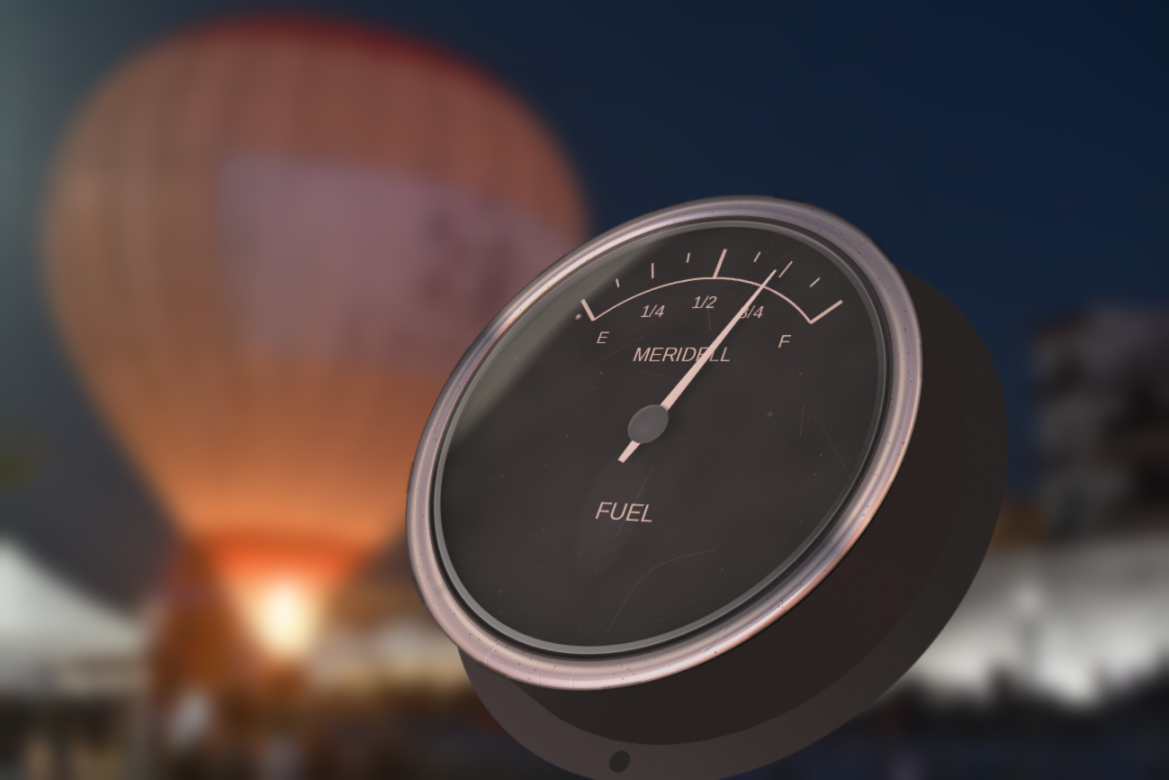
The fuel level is 0.75
